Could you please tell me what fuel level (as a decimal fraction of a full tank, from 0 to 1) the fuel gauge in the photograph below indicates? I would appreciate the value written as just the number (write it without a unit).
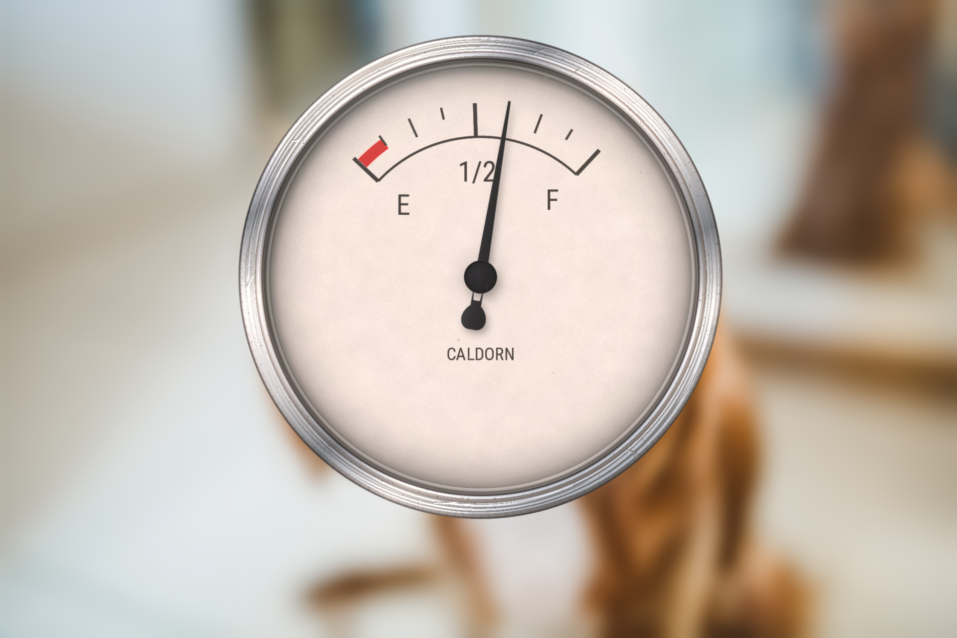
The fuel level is 0.625
